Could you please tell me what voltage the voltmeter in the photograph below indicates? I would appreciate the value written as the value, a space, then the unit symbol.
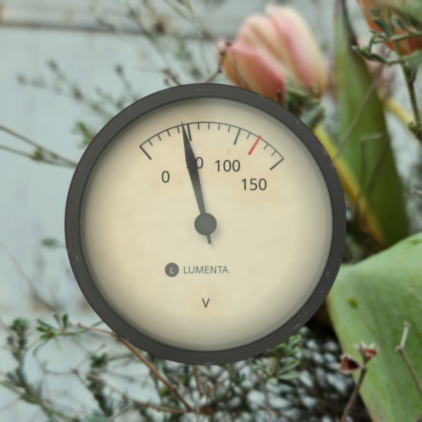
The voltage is 45 V
